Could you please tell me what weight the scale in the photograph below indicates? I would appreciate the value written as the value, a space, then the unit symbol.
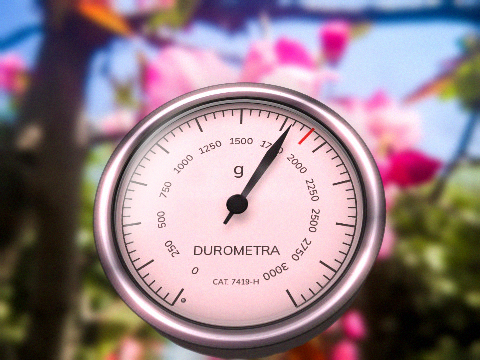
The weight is 1800 g
